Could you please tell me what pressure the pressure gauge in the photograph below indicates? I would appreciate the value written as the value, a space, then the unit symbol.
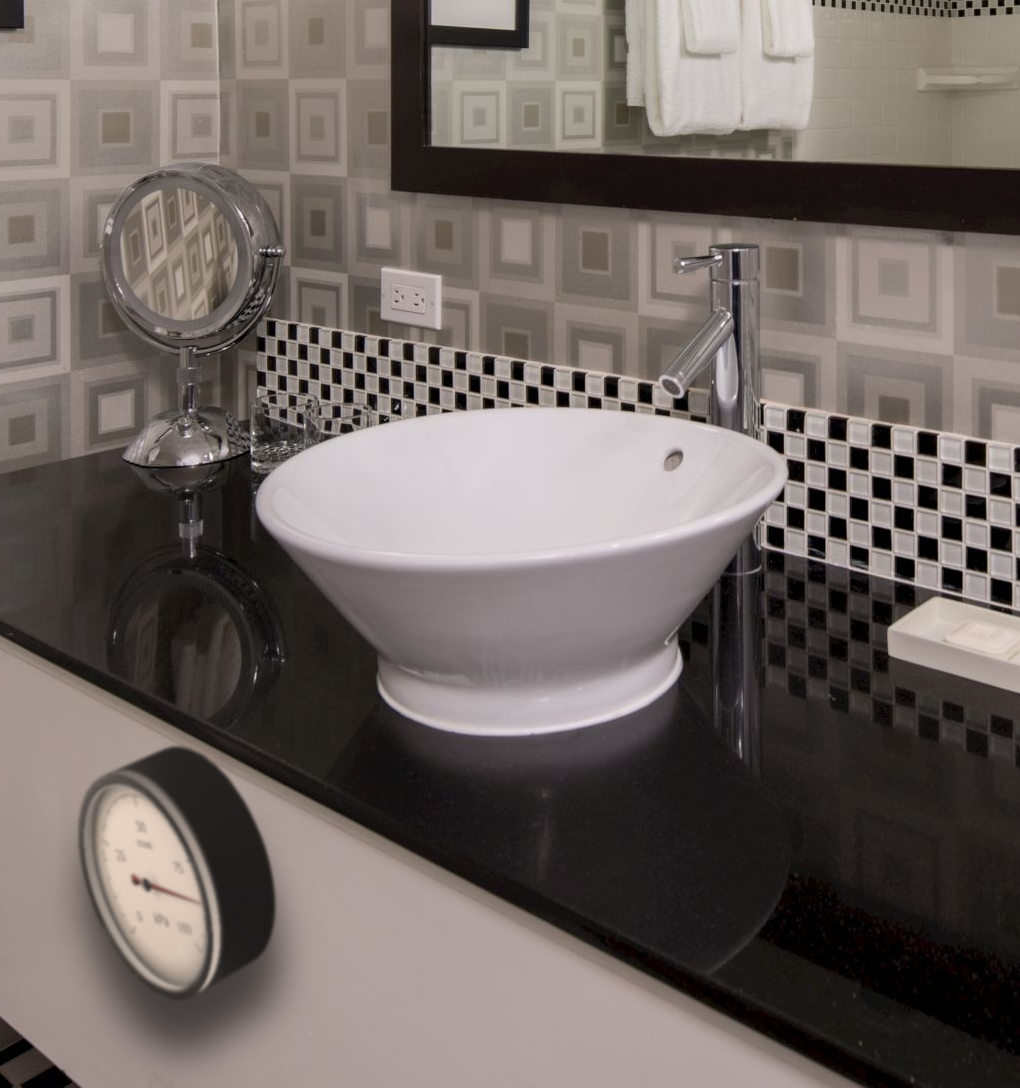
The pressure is 85 kPa
